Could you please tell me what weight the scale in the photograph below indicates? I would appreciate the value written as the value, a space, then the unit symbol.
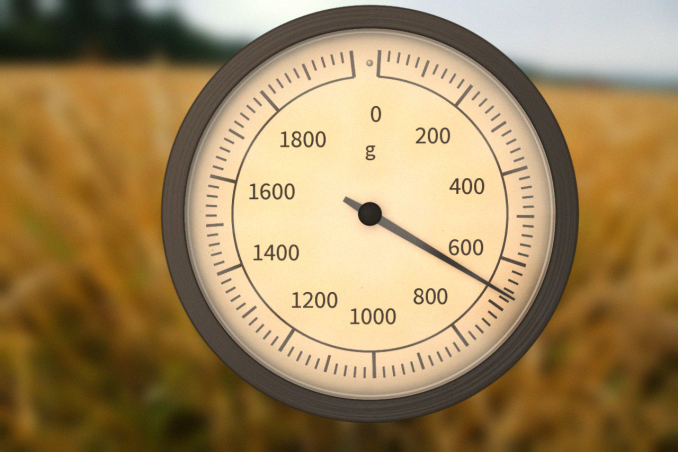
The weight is 670 g
